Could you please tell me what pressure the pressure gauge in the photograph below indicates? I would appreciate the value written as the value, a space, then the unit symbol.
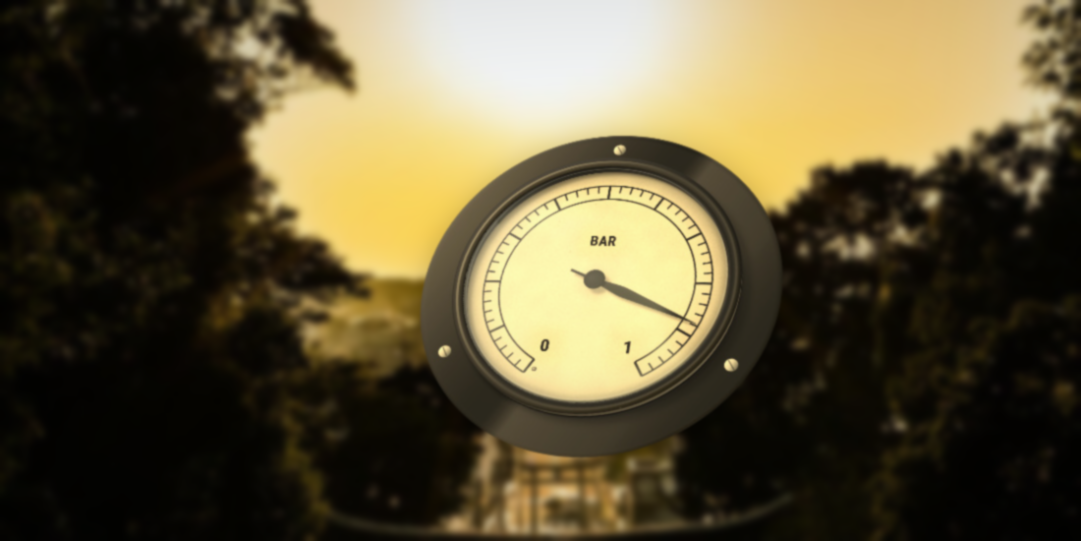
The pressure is 0.88 bar
